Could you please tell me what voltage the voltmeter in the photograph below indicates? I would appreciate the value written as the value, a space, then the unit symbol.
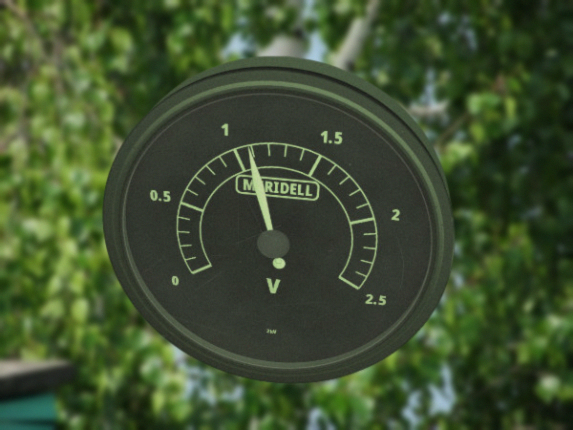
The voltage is 1.1 V
